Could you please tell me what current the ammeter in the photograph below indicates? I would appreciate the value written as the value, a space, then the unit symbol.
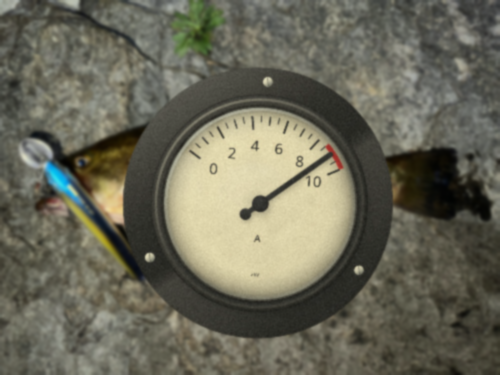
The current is 9 A
